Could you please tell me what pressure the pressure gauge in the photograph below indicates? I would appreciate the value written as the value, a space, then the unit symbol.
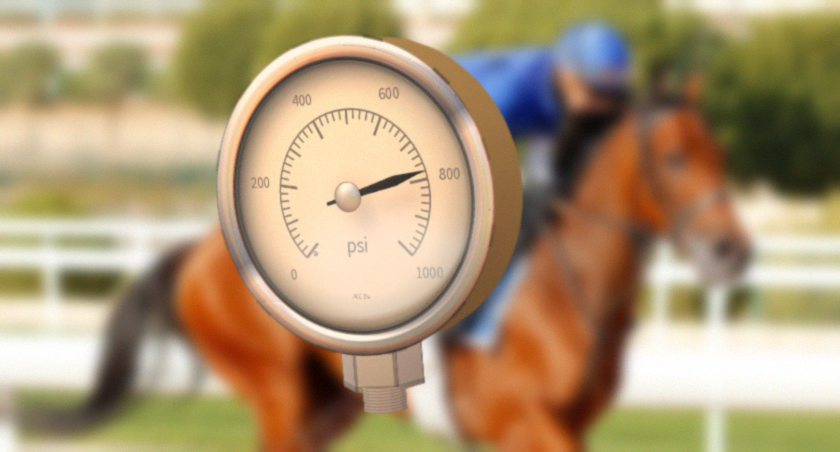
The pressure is 780 psi
